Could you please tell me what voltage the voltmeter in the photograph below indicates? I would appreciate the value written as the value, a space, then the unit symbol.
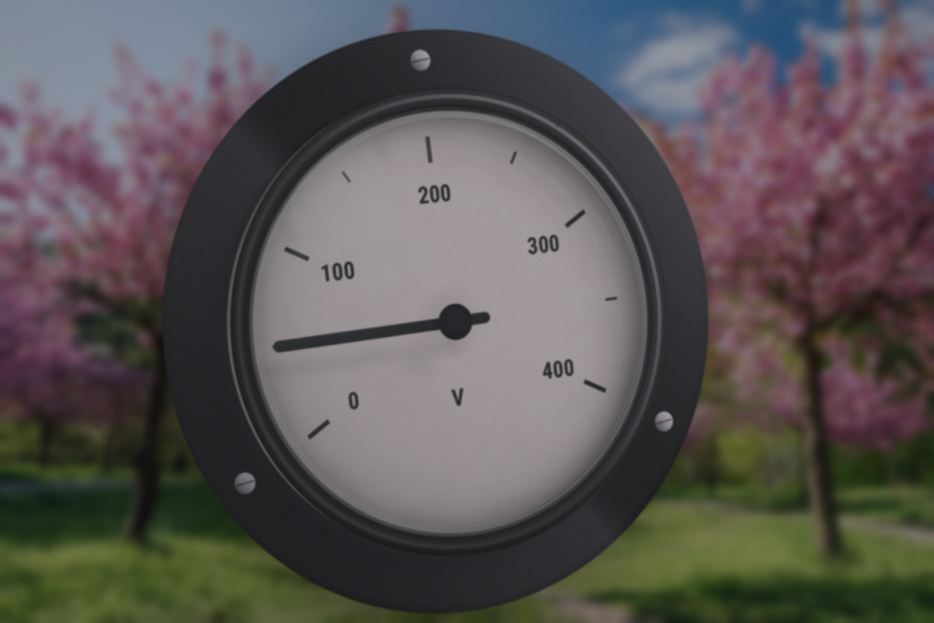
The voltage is 50 V
